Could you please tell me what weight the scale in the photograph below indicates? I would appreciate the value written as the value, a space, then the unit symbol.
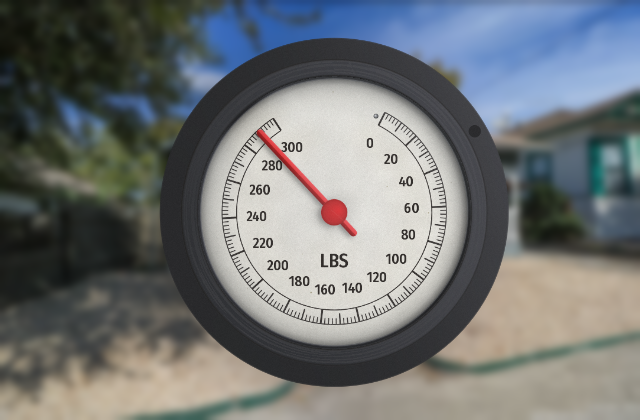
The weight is 290 lb
